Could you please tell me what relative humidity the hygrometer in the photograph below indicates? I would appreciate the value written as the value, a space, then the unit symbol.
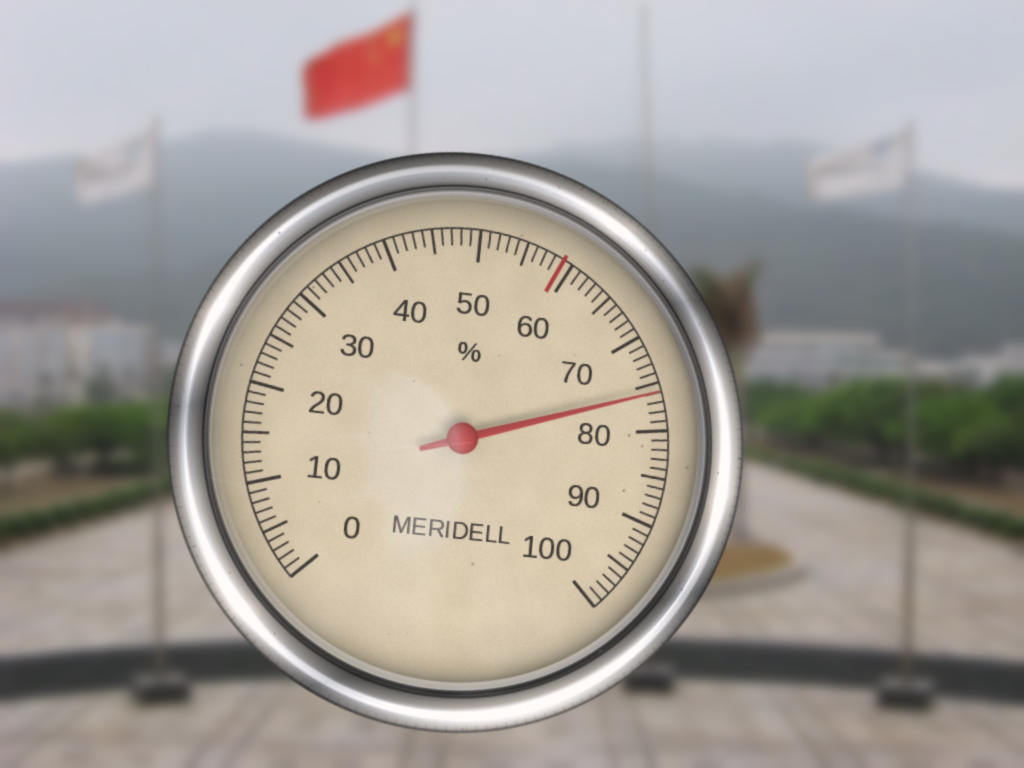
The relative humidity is 76 %
